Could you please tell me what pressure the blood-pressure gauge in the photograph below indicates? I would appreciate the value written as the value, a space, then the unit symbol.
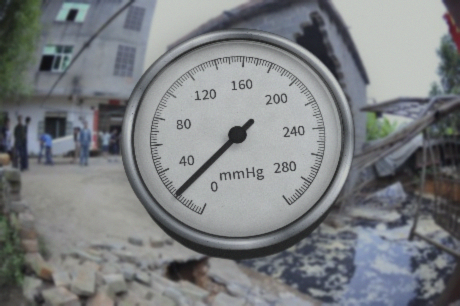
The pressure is 20 mmHg
